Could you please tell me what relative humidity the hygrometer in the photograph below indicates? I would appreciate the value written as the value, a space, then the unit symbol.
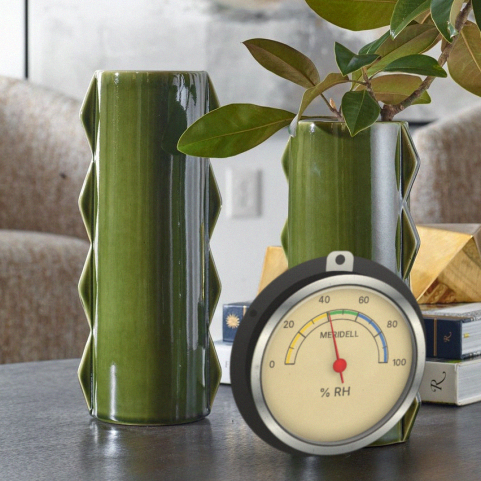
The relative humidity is 40 %
